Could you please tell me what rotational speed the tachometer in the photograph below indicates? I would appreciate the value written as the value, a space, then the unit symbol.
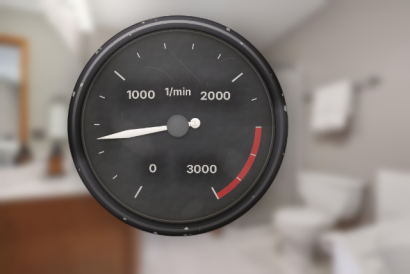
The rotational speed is 500 rpm
